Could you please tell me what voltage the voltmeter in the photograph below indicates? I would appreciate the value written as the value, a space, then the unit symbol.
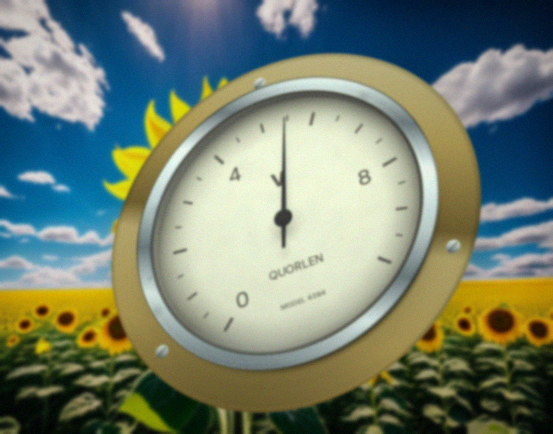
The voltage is 5.5 V
